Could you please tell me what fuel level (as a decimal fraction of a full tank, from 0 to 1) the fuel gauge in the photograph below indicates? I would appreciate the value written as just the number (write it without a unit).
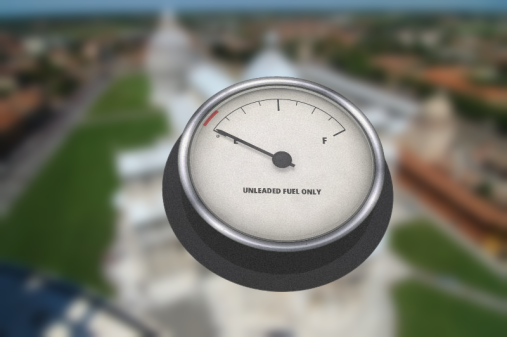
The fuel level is 0
